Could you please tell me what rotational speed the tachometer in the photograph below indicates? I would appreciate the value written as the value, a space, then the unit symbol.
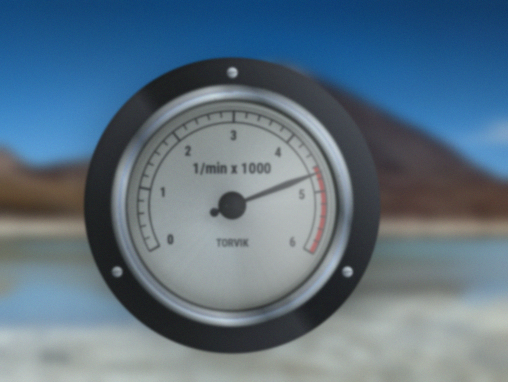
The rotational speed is 4700 rpm
